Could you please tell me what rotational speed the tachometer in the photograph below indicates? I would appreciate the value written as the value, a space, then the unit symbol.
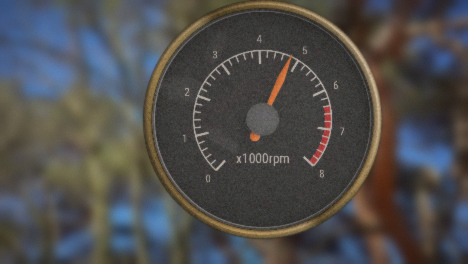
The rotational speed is 4800 rpm
